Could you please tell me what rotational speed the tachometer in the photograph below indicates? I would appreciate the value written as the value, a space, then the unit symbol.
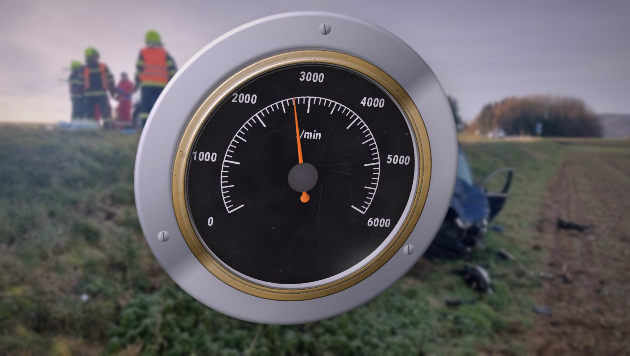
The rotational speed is 2700 rpm
